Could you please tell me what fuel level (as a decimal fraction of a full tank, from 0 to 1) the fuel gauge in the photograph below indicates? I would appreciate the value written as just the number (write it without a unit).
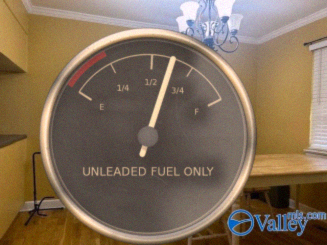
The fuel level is 0.625
